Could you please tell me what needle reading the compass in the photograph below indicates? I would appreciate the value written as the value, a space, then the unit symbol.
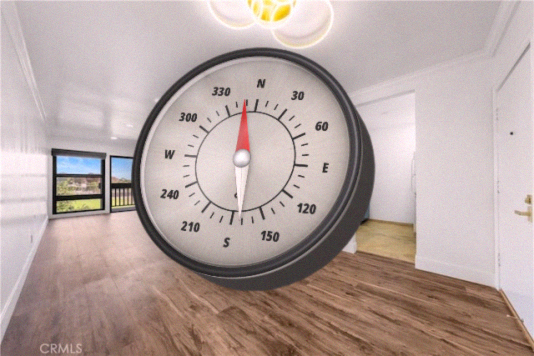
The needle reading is 350 °
